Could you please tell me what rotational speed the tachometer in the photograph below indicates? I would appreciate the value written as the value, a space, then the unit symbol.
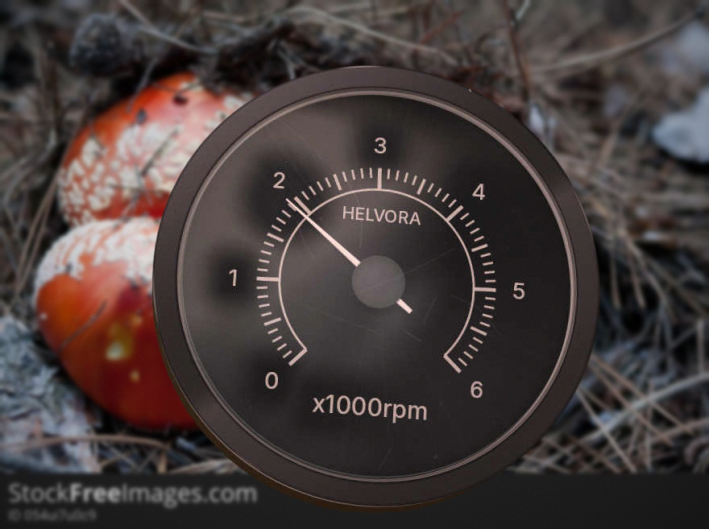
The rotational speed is 1900 rpm
